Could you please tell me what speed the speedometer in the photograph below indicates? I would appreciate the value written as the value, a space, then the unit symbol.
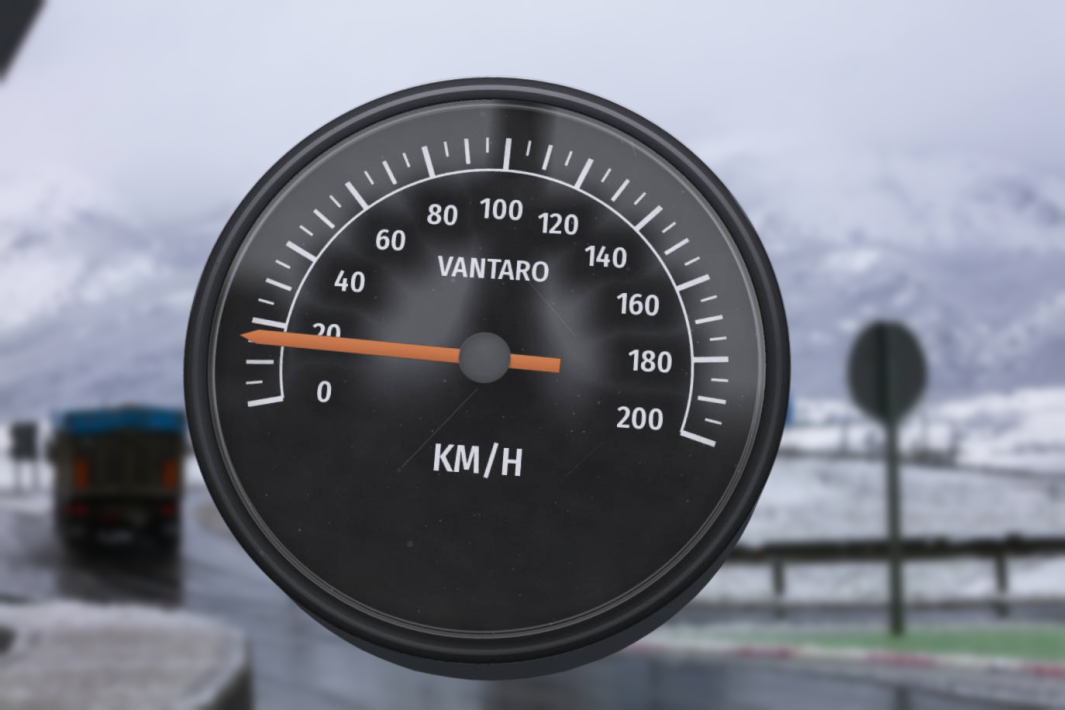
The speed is 15 km/h
